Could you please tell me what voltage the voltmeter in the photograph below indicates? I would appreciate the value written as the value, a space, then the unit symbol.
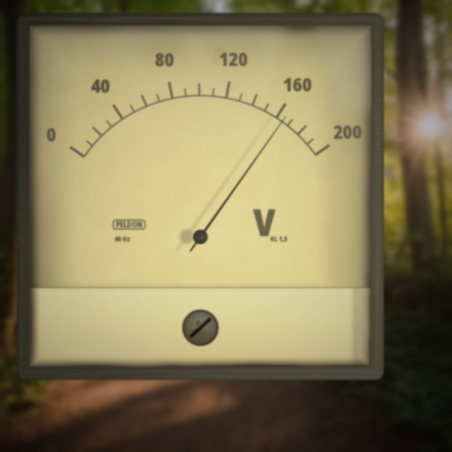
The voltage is 165 V
